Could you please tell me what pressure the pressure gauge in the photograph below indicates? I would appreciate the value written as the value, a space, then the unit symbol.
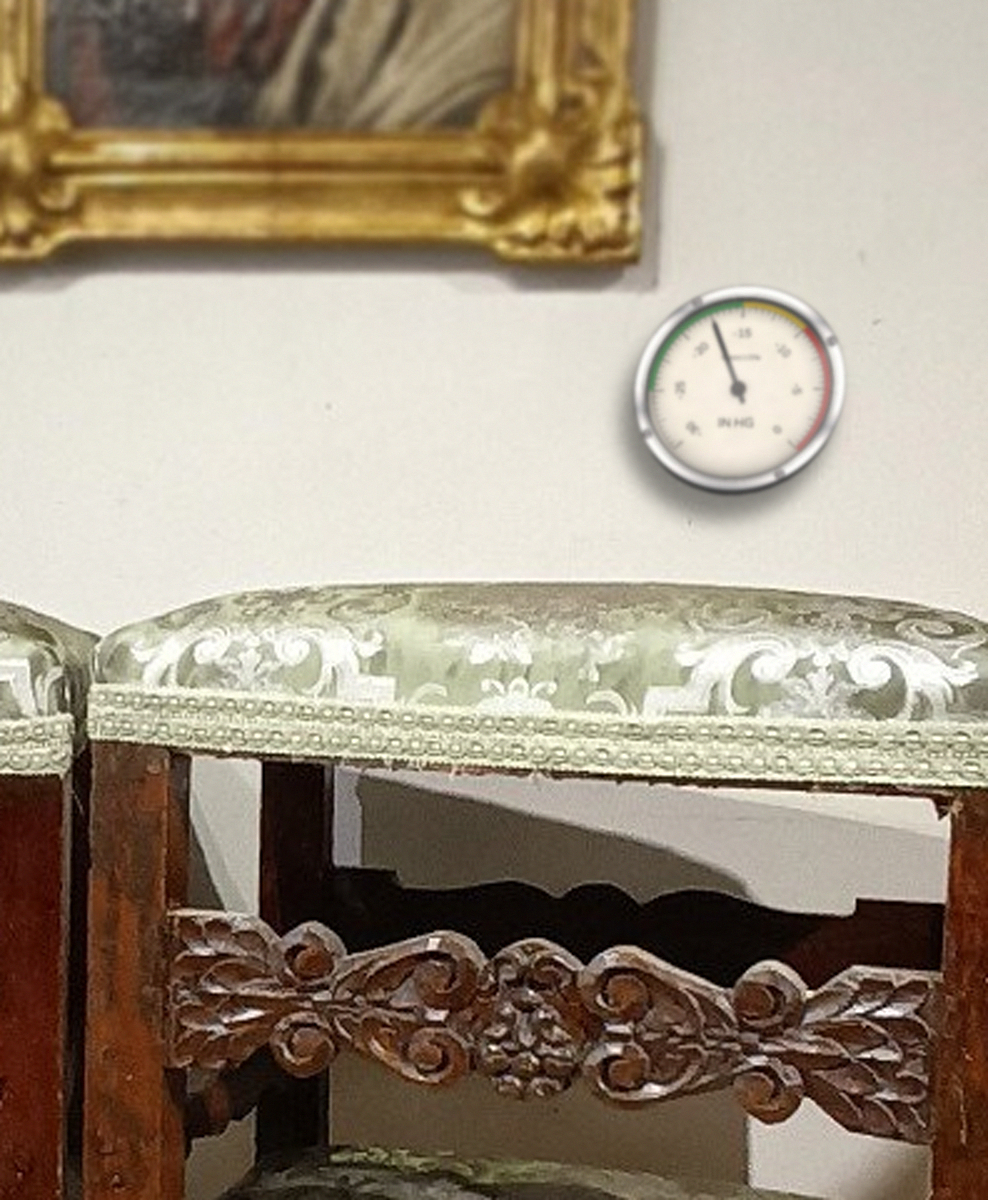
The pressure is -17.5 inHg
